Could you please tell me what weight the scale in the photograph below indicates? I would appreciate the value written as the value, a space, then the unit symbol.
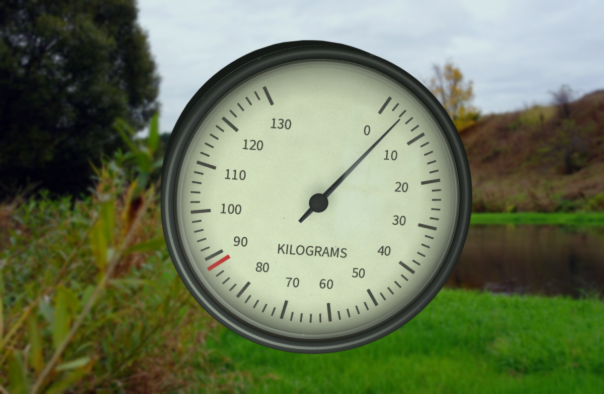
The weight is 4 kg
